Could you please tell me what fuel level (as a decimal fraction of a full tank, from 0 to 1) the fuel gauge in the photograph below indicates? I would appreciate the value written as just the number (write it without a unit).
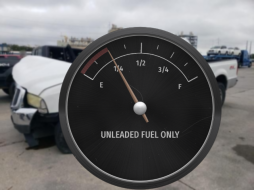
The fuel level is 0.25
